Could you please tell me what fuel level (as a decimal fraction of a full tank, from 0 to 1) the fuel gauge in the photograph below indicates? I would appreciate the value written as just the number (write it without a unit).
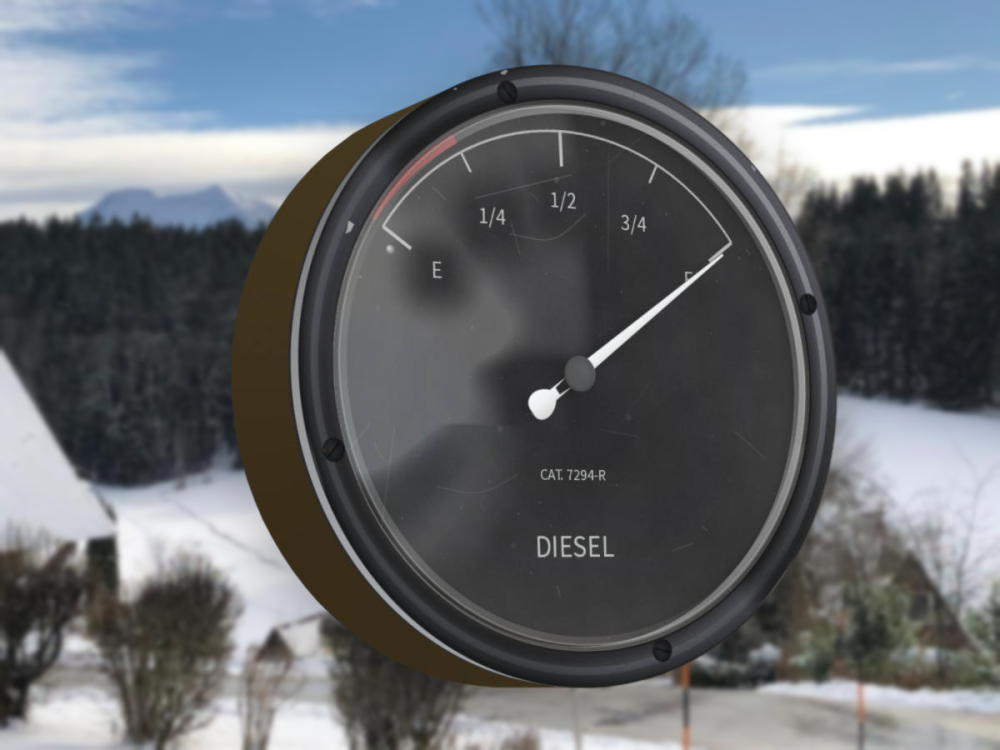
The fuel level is 1
